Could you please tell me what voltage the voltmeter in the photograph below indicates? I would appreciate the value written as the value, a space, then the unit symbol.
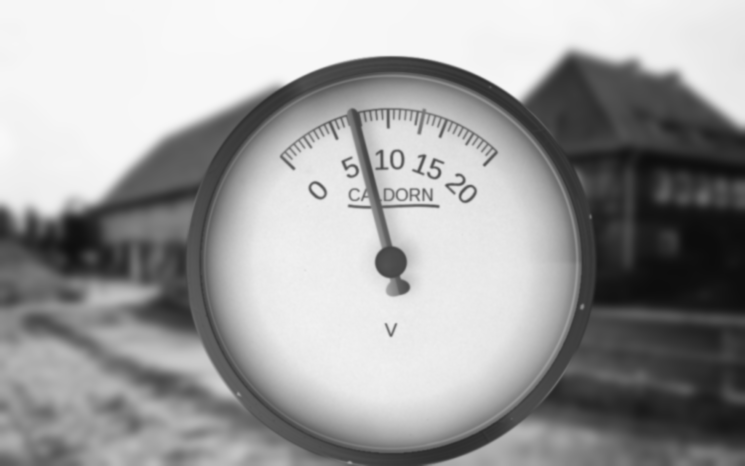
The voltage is 7 V
